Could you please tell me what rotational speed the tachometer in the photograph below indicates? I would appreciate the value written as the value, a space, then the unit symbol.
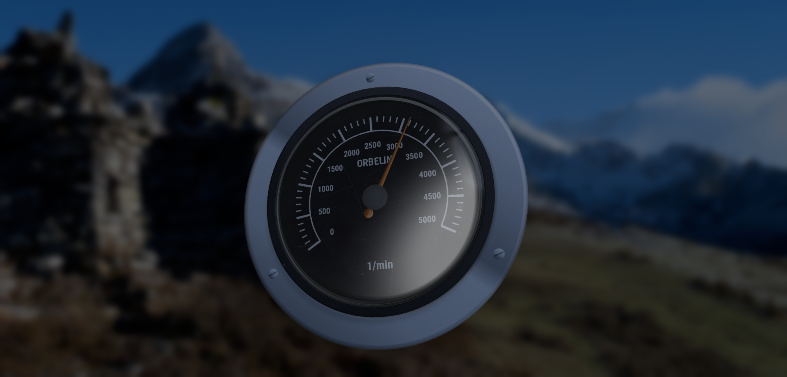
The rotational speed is 3100 rpm
